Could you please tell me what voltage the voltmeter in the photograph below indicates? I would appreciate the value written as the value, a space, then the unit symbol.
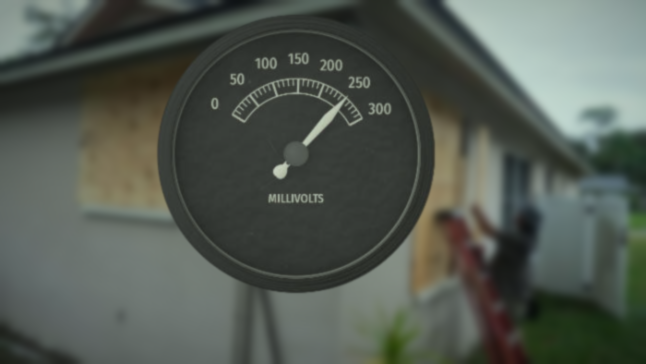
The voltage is 250 mV
